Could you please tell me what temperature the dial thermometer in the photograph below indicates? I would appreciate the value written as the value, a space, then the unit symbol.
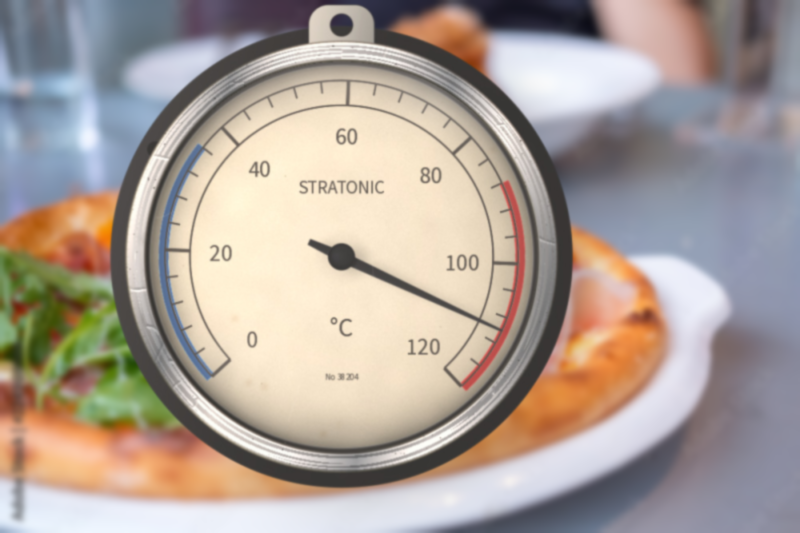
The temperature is 110 °C
